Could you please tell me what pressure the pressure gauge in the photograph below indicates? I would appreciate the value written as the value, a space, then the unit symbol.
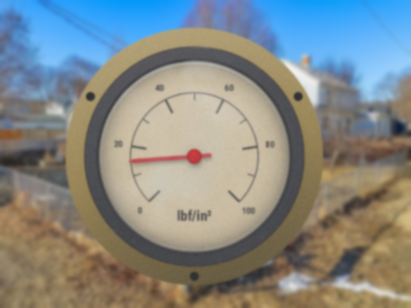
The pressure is 15 psi
